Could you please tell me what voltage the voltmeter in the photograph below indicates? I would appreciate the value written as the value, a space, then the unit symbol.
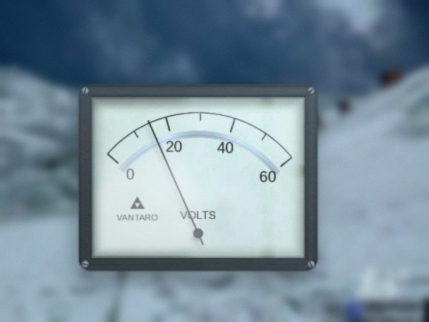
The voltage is 15 V
